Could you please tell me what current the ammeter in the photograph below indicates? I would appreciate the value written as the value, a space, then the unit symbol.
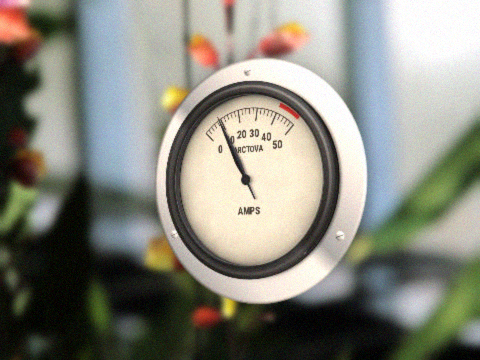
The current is 10 A
